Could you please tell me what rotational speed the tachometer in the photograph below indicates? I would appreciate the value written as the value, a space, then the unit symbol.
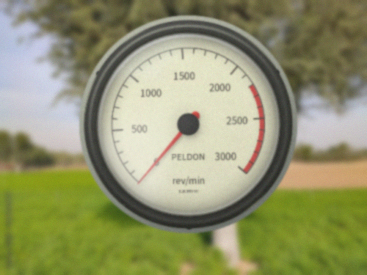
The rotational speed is 0 rpm
